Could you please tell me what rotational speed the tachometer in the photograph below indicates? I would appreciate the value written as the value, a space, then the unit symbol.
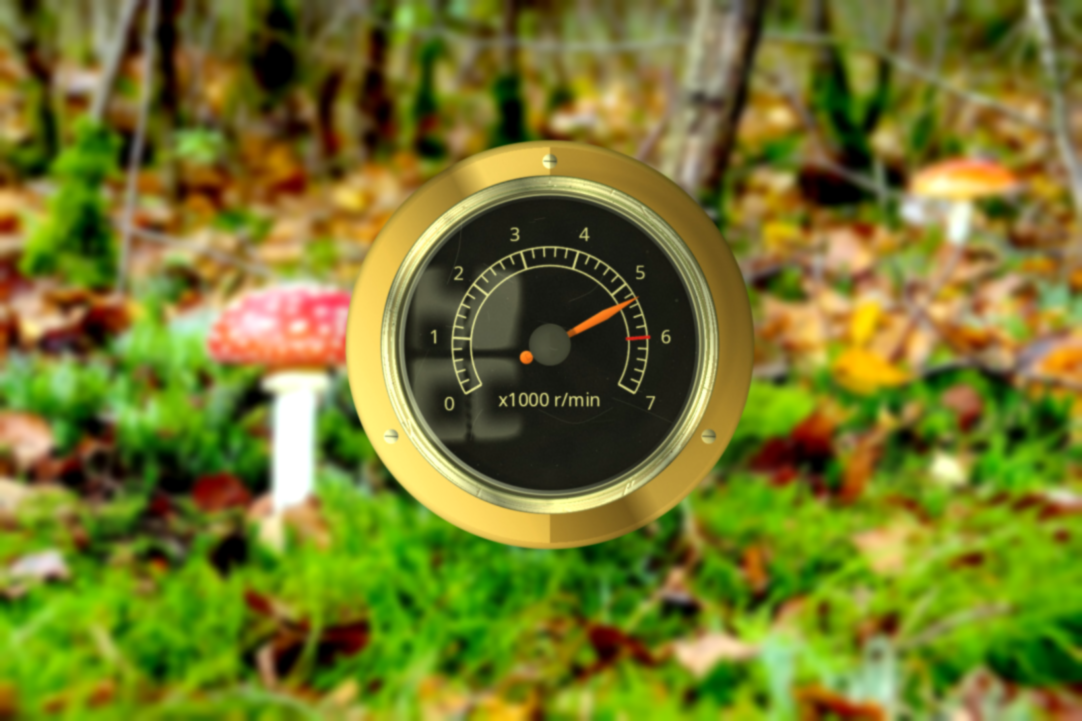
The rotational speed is 5300 rpm
